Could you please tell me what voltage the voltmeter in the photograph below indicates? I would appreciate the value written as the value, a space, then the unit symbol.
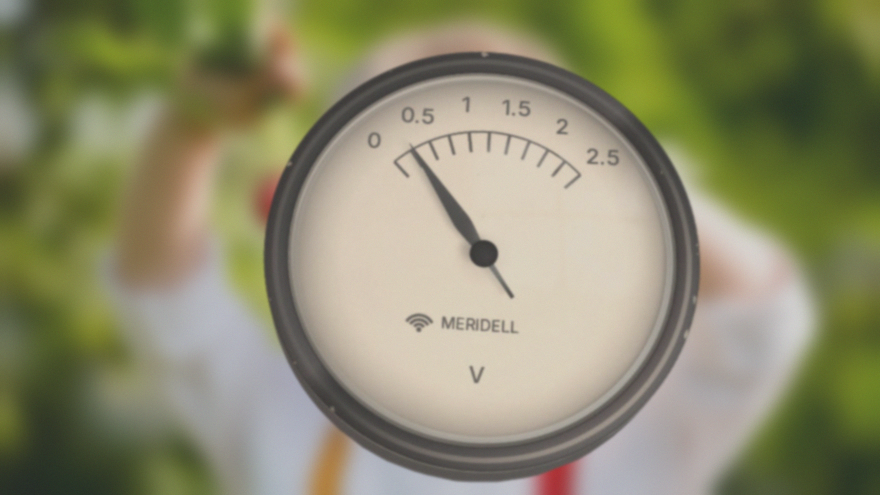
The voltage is 0.25 V
